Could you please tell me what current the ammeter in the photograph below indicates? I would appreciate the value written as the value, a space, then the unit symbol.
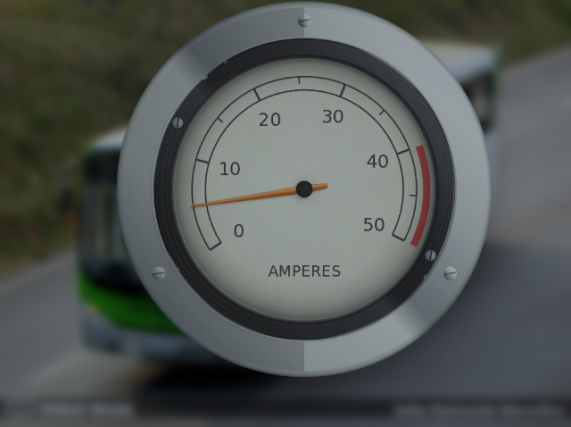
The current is 5 A
